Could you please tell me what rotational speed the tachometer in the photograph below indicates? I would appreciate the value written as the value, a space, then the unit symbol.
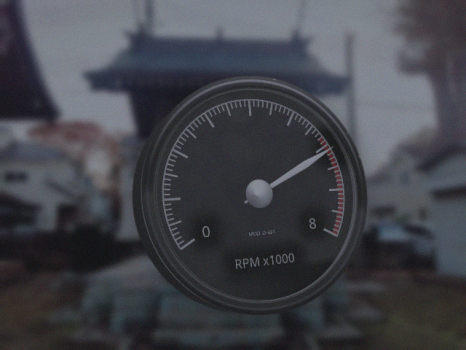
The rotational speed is 6100 rpm
